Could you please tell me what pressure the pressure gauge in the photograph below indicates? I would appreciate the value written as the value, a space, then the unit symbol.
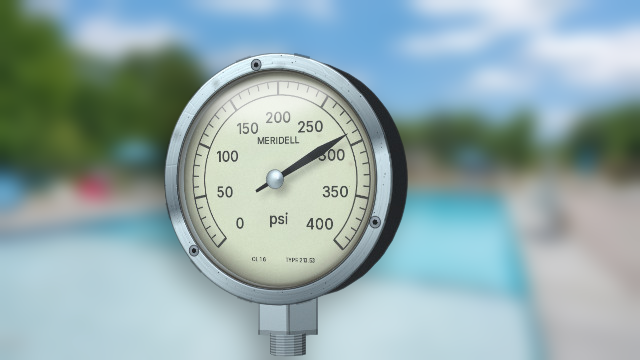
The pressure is 290 psi
